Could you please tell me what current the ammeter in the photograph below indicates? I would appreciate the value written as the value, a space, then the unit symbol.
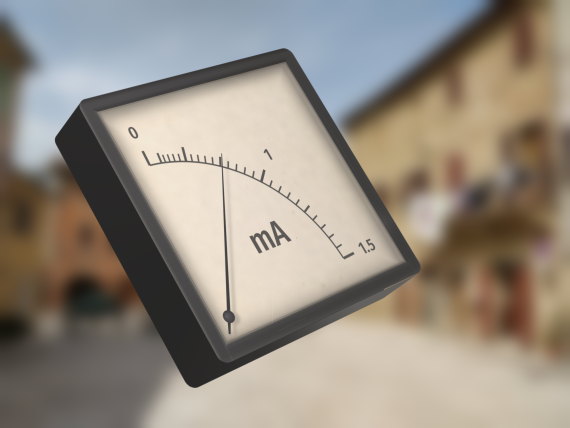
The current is 0.75 mA
